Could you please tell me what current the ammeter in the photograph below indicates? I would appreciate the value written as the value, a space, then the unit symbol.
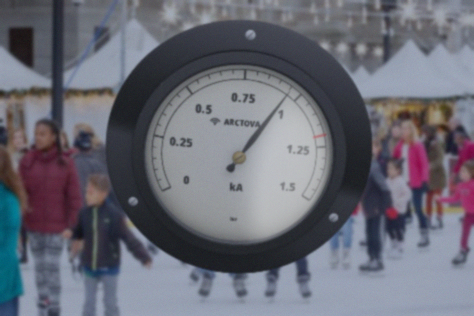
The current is 0.95 kA
